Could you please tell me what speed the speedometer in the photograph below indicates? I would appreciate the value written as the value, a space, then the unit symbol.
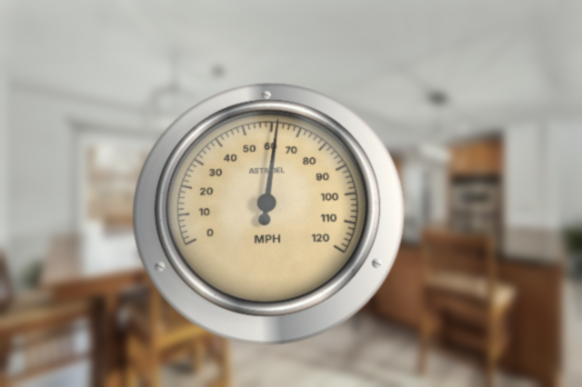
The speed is 62 mph
